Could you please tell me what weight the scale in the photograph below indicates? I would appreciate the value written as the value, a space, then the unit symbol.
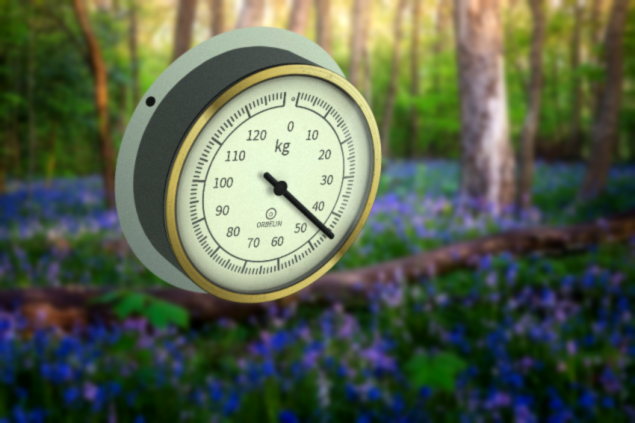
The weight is 45 kg
